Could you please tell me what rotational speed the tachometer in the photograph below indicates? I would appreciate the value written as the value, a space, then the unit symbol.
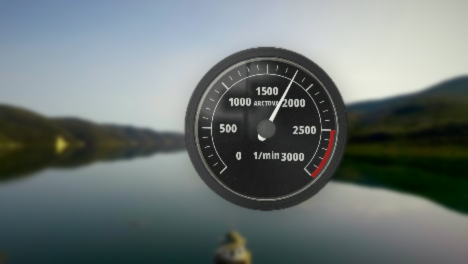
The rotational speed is 1800 rpm
